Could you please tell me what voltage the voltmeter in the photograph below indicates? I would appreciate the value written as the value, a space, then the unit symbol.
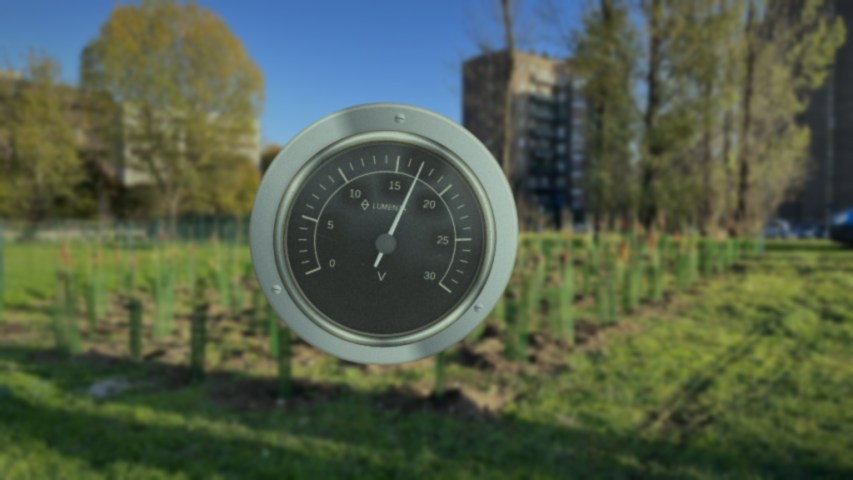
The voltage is 17 V
